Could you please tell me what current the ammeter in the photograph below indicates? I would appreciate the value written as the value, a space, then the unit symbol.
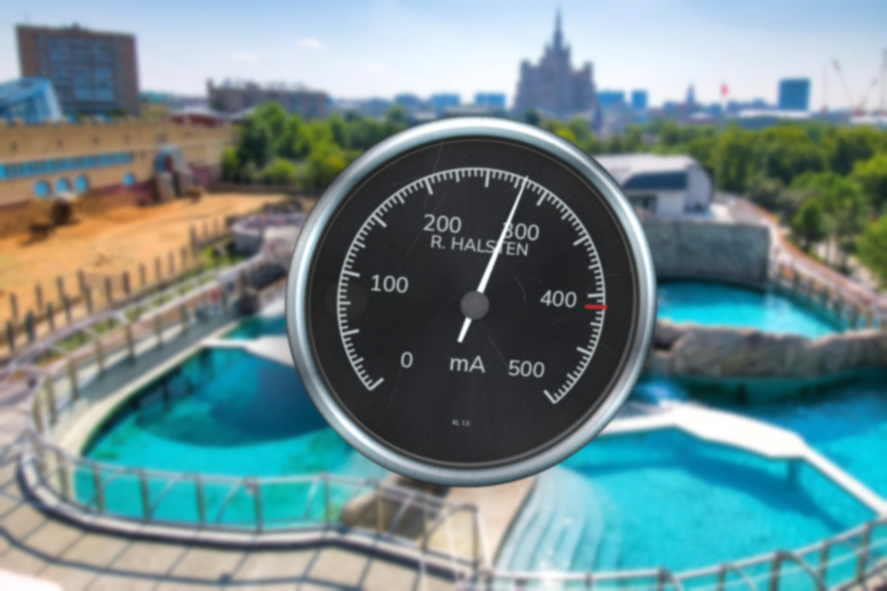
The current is 280 mA
